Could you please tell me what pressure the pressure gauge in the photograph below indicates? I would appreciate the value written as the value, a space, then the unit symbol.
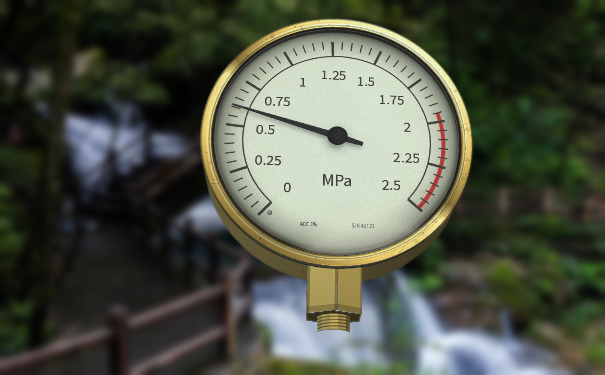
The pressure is 0.6 MPa
